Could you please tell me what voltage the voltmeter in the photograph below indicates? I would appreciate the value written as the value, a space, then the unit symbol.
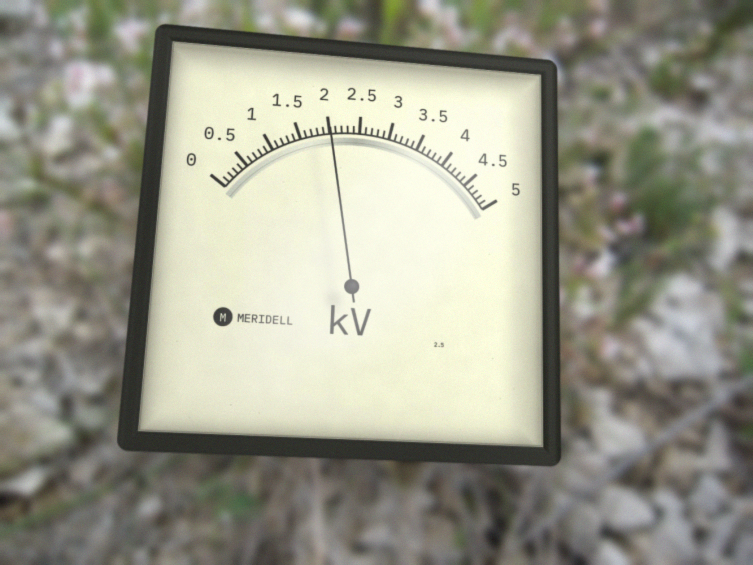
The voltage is 2 kV
